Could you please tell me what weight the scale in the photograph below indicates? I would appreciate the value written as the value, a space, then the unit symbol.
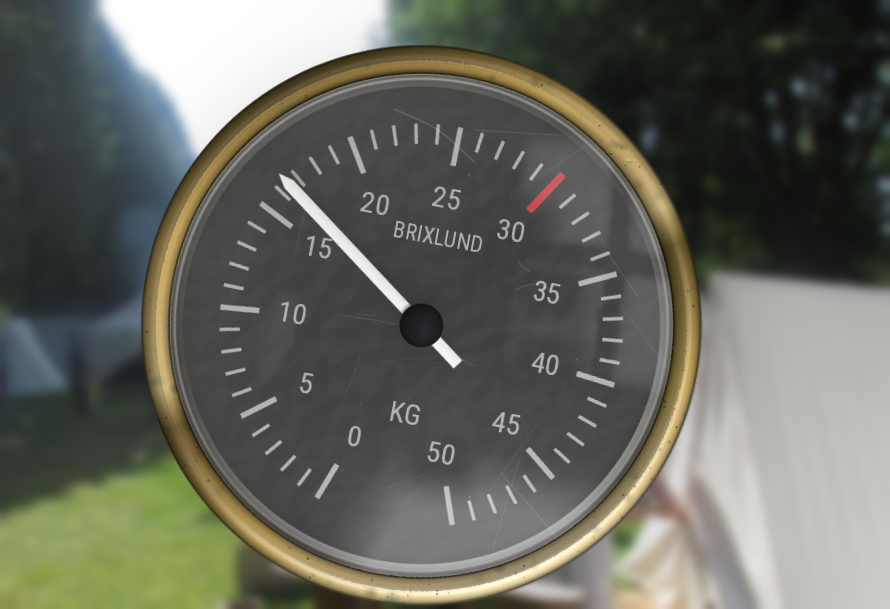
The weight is 16.5 kg
